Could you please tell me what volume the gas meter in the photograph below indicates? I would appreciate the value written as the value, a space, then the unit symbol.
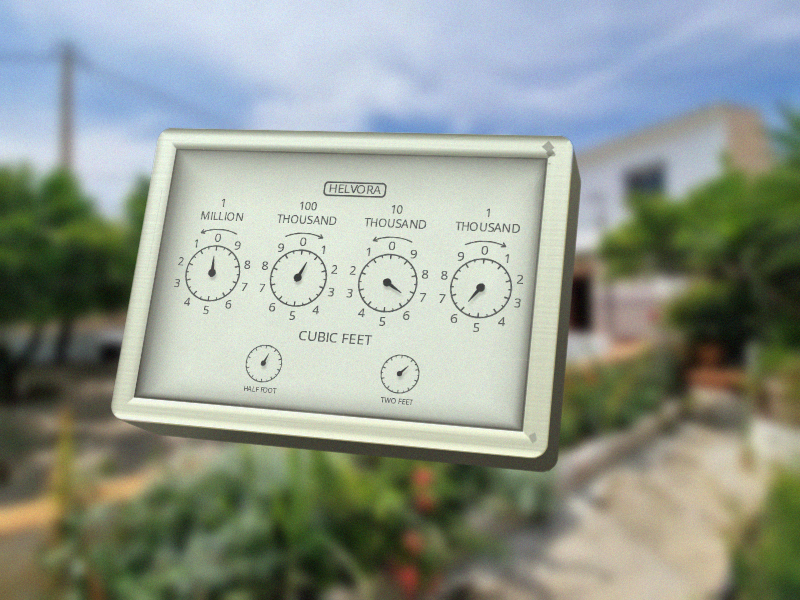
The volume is 6600 ft³
